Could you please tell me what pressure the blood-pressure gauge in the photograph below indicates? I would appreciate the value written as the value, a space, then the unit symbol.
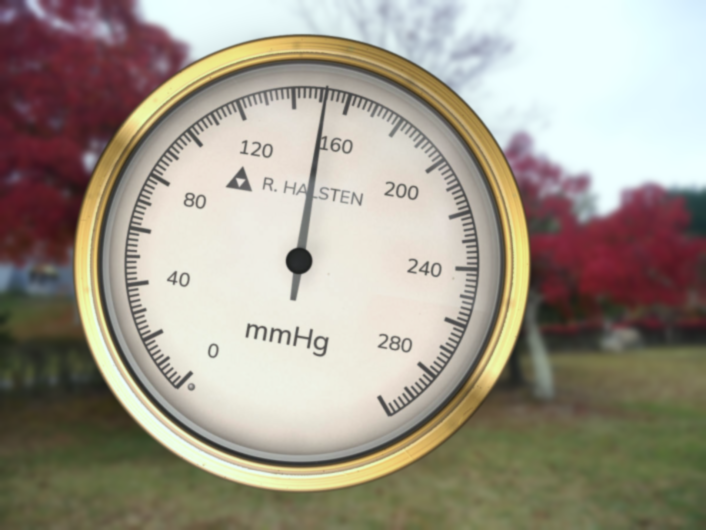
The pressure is 152 mmHg
